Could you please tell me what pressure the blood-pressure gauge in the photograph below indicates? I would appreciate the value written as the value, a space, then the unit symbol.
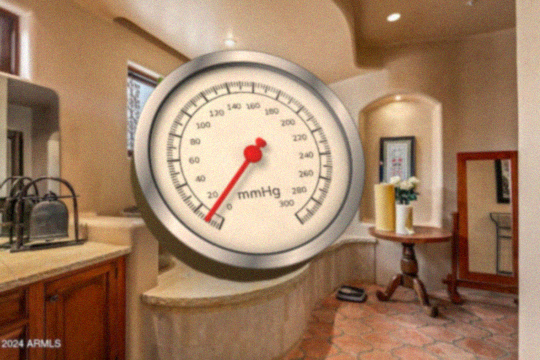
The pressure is 10 mmHg
